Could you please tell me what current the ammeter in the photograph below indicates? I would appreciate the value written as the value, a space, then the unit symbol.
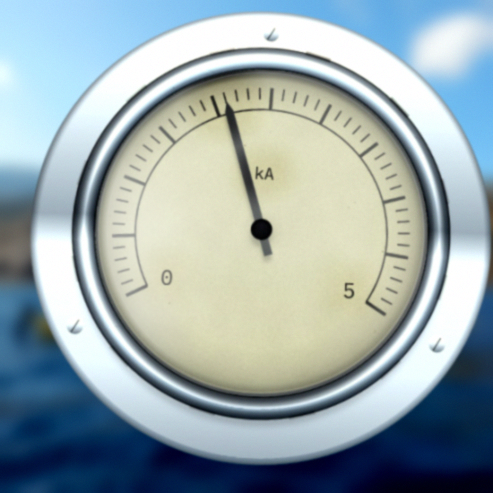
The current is 2.1 kA
